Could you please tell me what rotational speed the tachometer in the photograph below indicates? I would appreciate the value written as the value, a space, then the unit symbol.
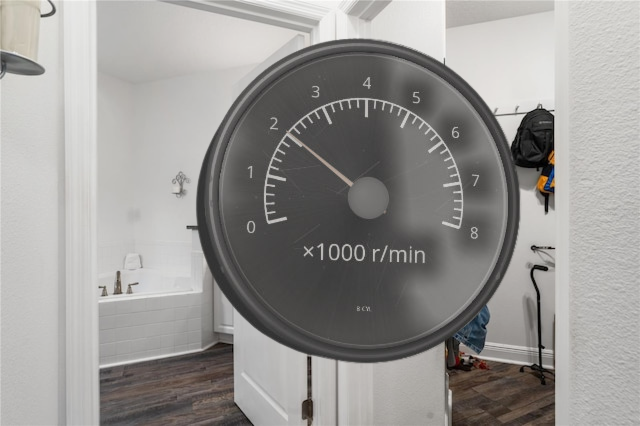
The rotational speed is 2000 rpm
